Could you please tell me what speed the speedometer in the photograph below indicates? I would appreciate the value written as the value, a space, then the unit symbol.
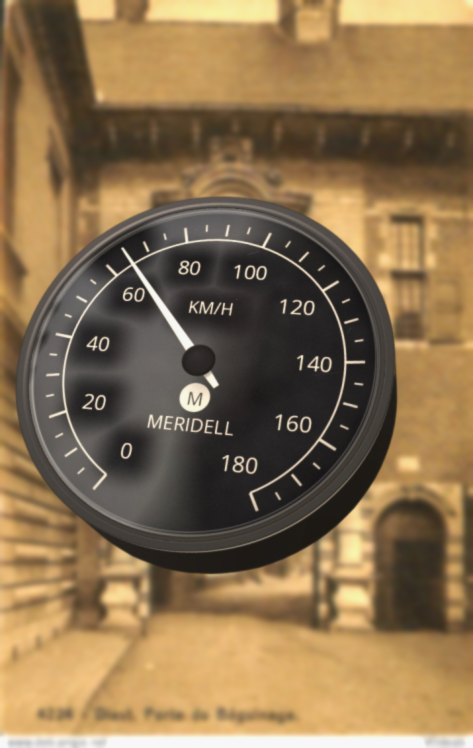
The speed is 65 km/h
